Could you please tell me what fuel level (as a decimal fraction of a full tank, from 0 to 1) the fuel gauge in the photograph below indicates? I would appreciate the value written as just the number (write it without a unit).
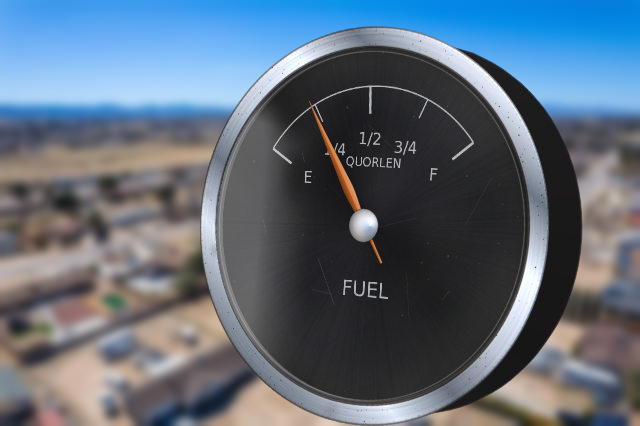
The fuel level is 0.25
